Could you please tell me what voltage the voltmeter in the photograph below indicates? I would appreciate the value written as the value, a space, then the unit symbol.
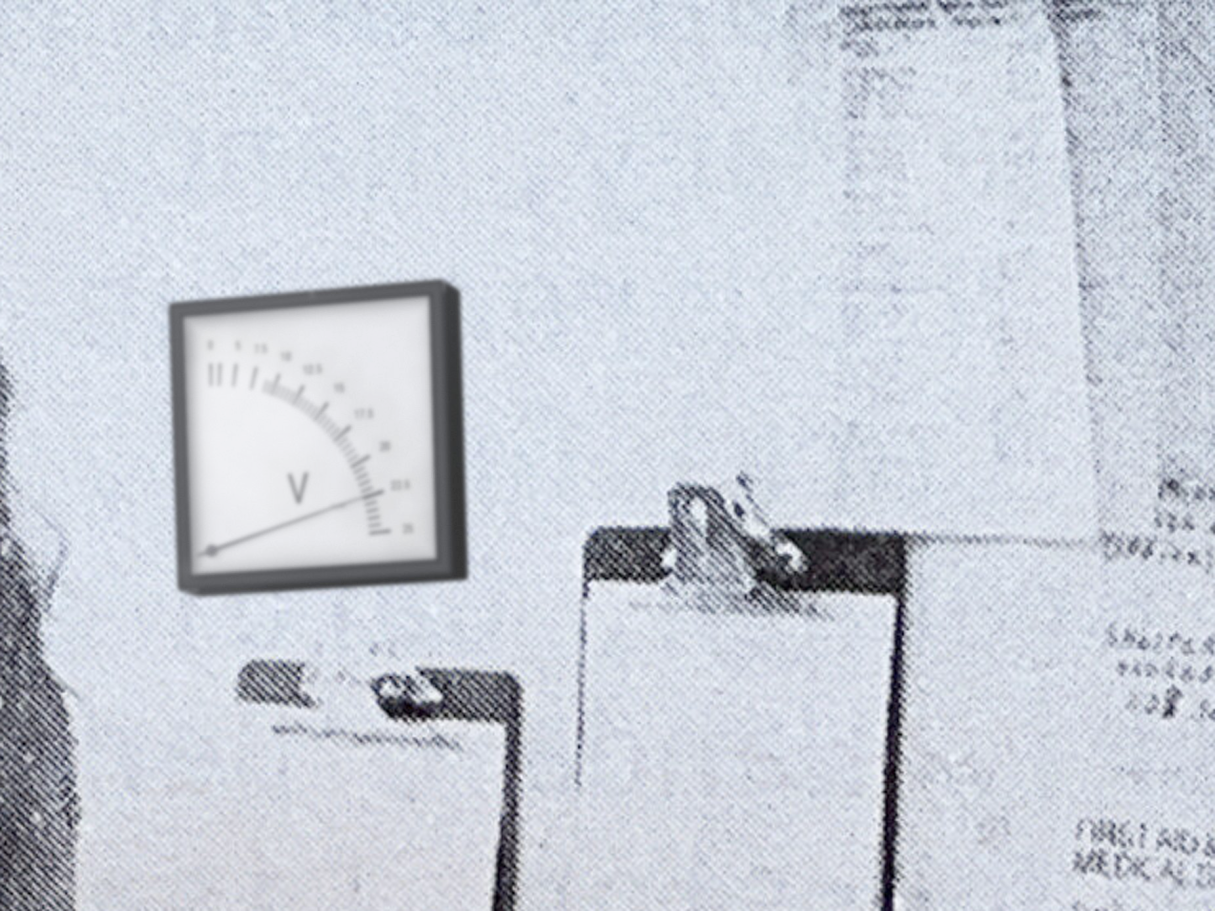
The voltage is 22.5 V
